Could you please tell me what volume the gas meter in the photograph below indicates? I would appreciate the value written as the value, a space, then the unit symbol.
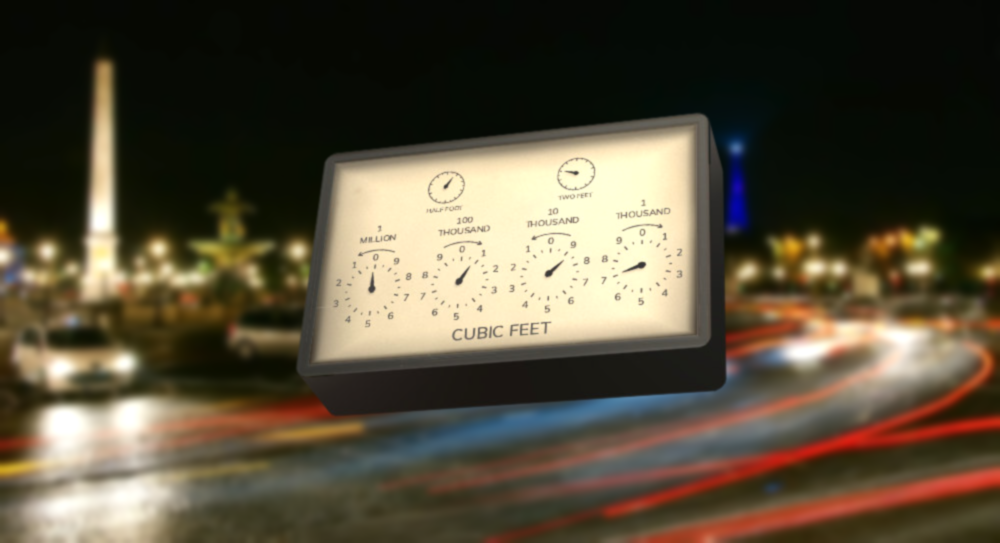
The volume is 8700 ft³
